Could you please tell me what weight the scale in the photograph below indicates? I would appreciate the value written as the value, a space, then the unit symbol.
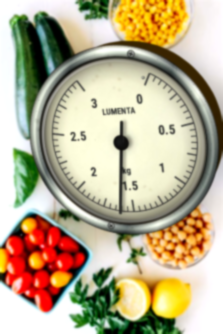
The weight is 1.6 kg
